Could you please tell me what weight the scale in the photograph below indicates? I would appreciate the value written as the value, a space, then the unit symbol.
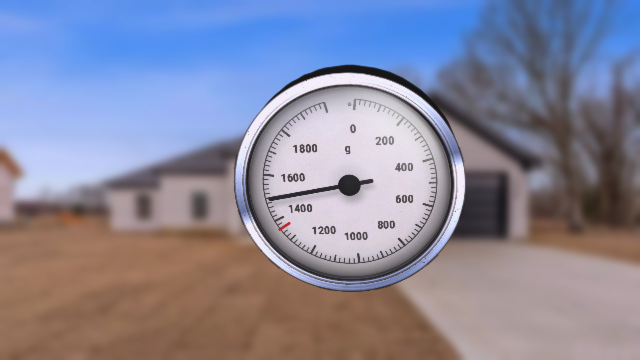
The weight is 1500 g
